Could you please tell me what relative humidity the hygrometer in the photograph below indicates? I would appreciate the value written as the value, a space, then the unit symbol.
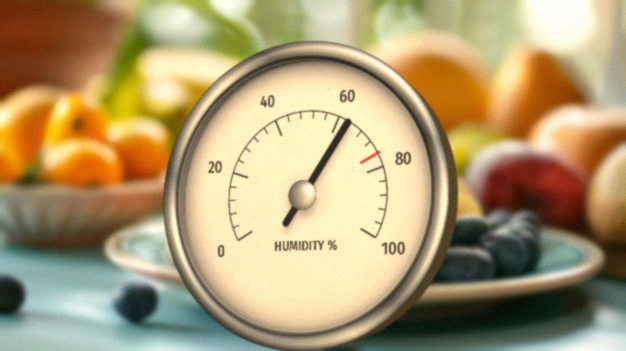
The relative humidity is 64 %
